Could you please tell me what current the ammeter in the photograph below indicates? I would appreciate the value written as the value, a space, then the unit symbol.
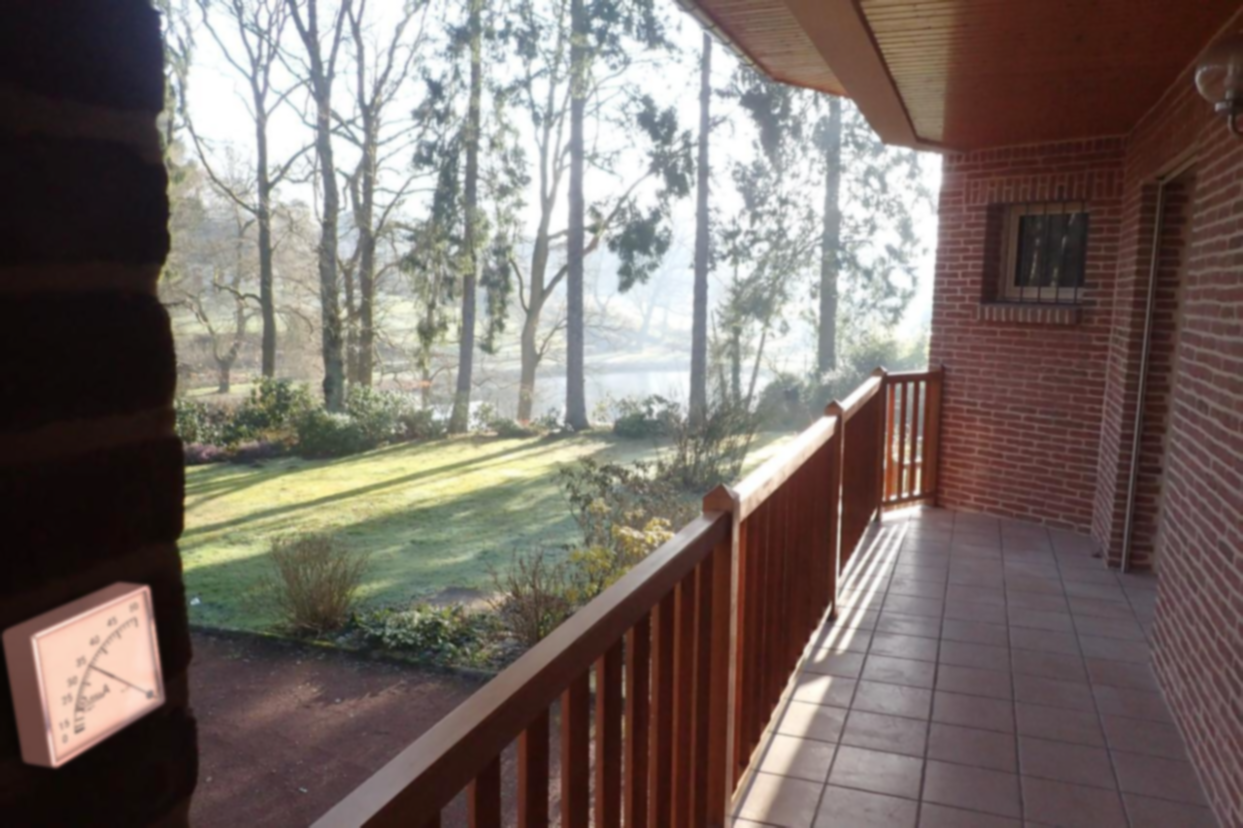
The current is 35 A
